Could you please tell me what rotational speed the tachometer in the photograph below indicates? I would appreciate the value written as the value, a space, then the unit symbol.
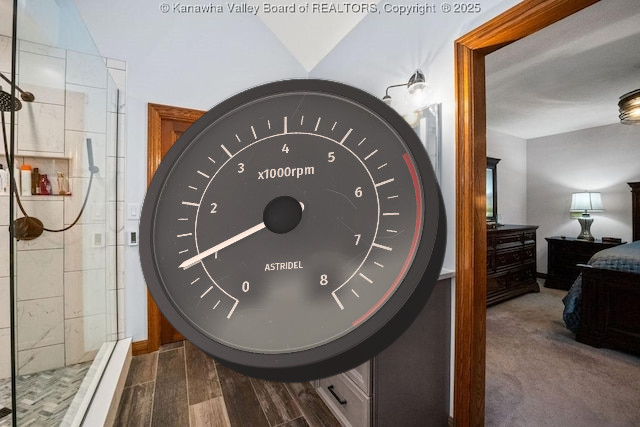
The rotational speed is 1000 rpm
